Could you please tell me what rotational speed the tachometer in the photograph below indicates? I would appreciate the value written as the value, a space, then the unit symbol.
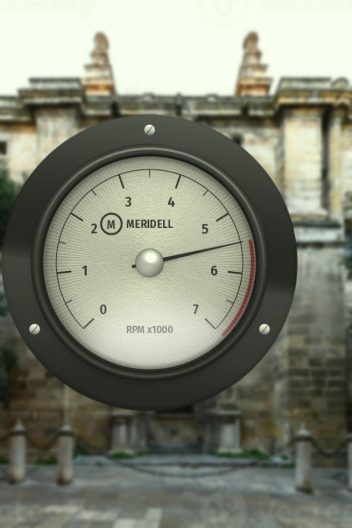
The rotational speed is 5500 rpm
